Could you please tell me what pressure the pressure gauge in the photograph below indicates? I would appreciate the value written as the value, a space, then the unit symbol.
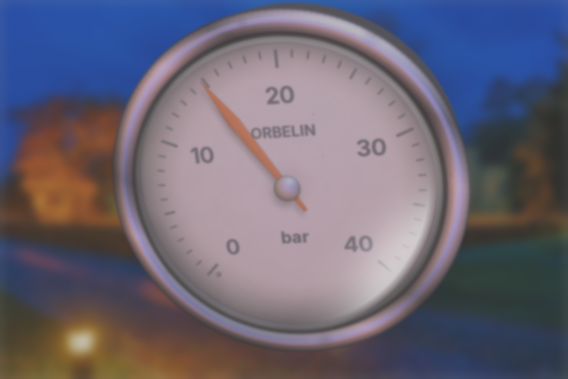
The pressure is 15 bar
